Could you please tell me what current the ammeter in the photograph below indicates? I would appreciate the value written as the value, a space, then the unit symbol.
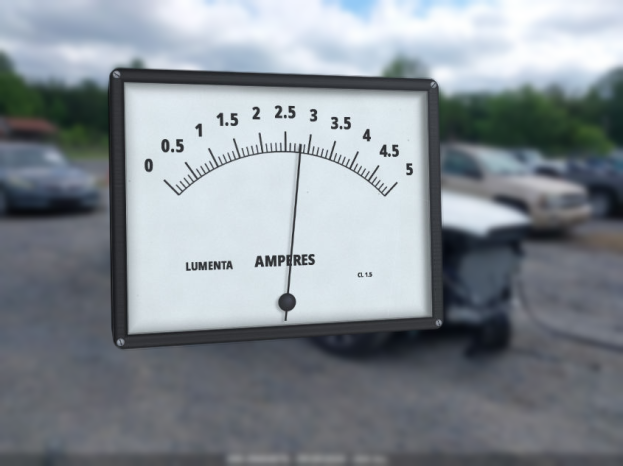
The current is 2.8 A
